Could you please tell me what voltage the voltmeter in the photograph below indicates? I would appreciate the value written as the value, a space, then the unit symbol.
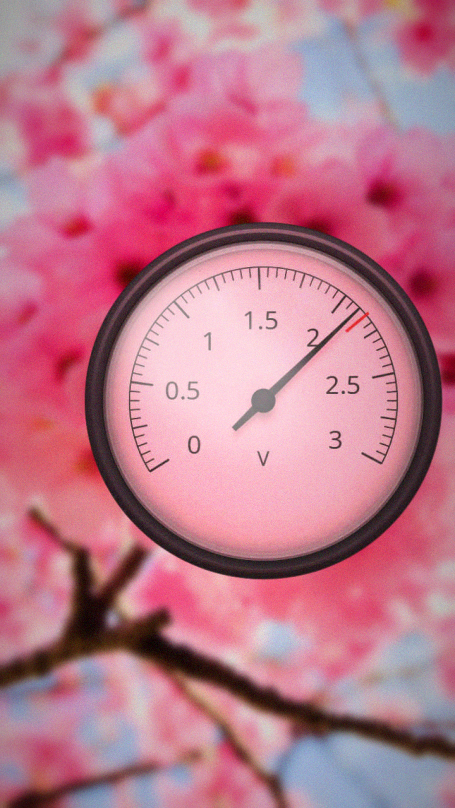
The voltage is 2.1 V
